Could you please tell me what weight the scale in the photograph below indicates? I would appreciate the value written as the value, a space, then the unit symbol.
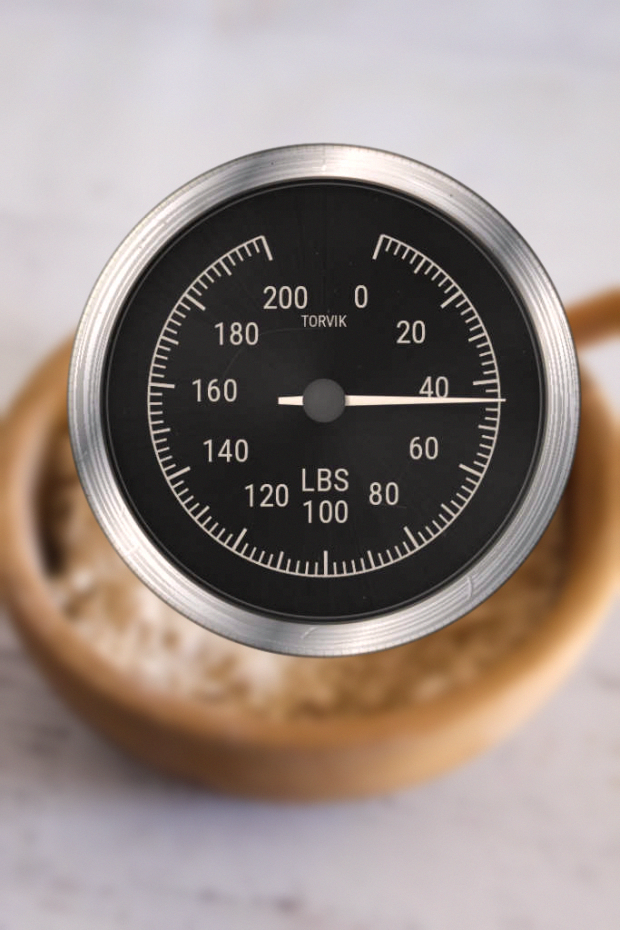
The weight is 44 lb
